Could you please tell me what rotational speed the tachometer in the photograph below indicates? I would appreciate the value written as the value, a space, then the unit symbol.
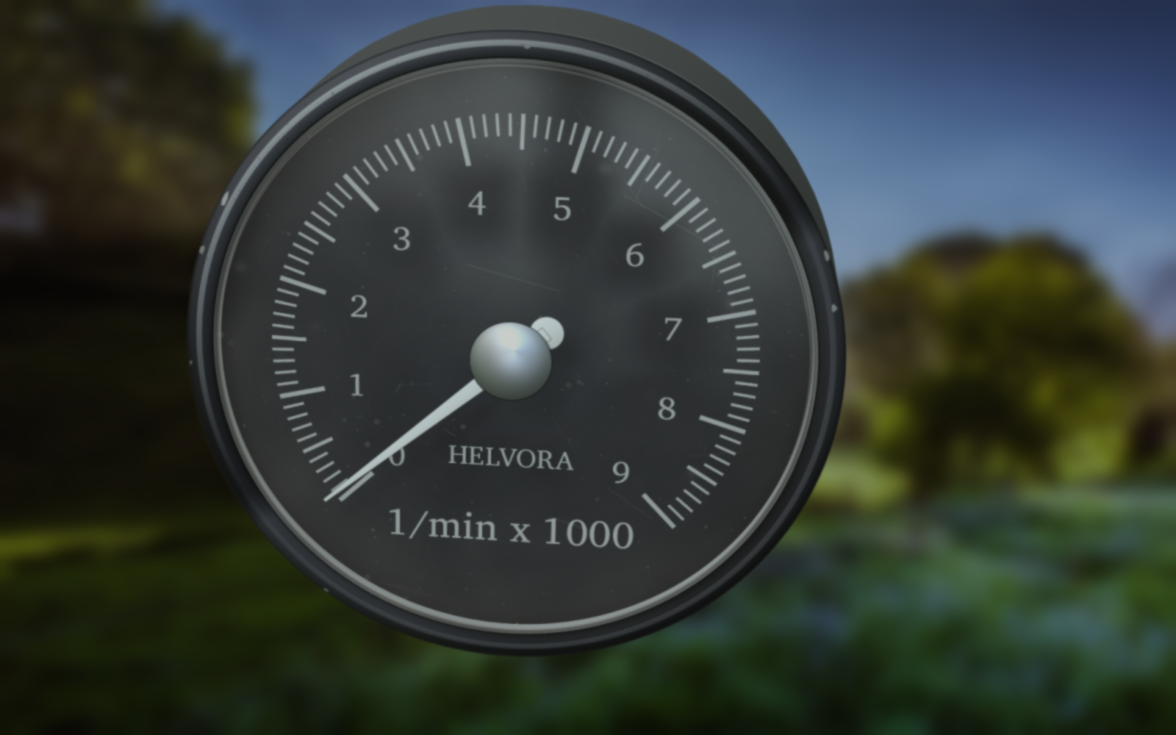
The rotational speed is 100 rpm
